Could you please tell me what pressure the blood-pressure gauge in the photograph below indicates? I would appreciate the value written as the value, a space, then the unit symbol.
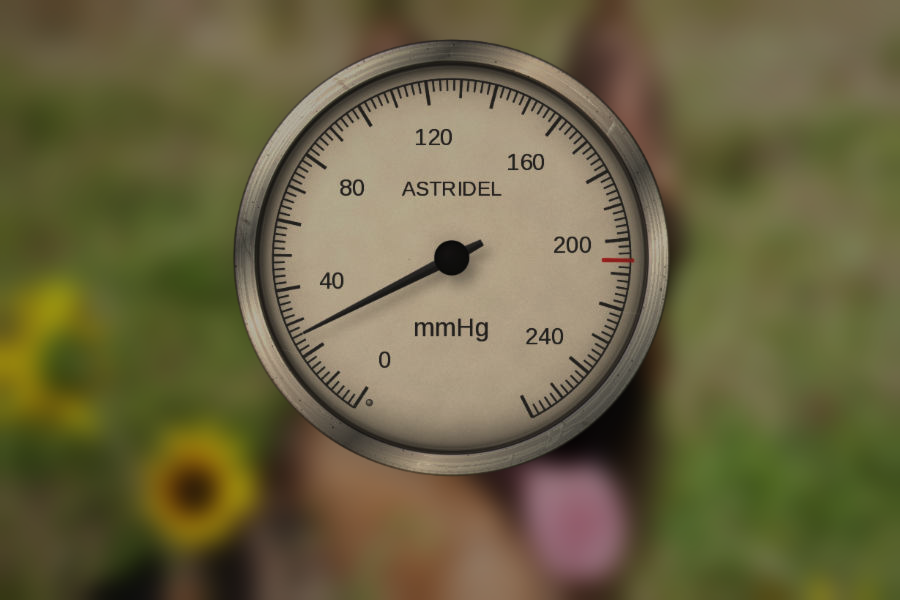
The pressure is 26 mmHg
